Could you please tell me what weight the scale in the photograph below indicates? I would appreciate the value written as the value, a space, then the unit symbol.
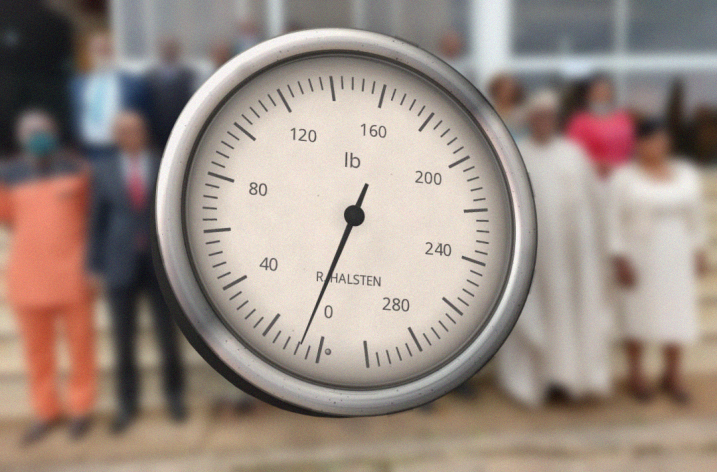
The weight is 8 lb
